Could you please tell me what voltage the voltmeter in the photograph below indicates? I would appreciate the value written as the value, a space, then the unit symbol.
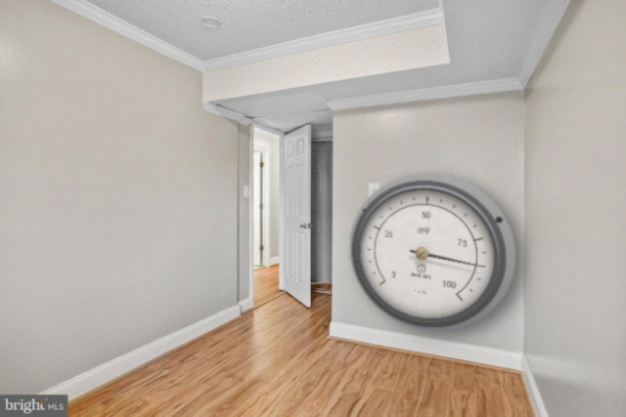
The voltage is 85 mV
